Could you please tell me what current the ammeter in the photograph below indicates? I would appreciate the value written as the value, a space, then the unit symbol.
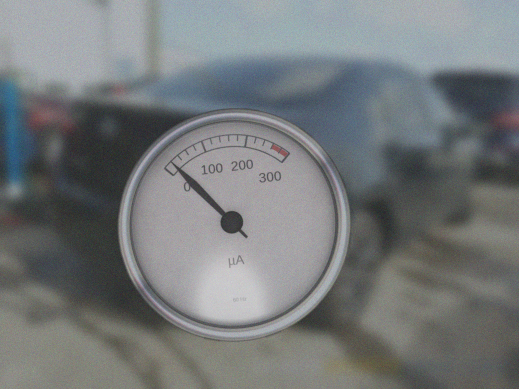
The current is 20 µA
